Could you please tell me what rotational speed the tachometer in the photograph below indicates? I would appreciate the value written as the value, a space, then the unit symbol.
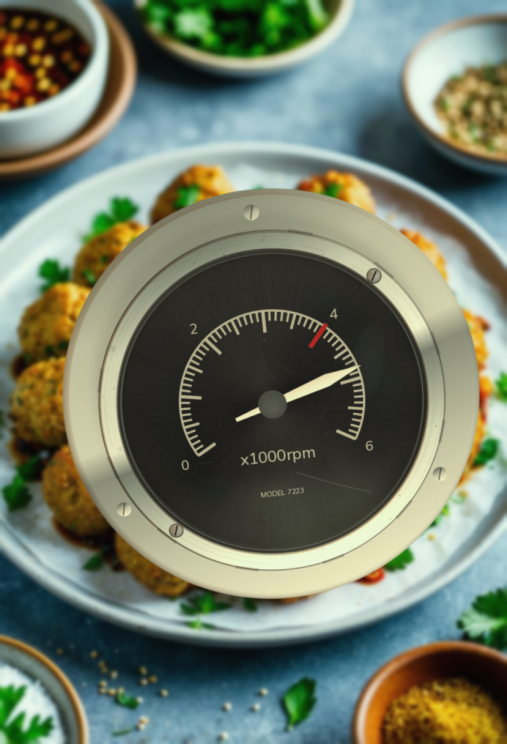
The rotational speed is 4800 rpm
